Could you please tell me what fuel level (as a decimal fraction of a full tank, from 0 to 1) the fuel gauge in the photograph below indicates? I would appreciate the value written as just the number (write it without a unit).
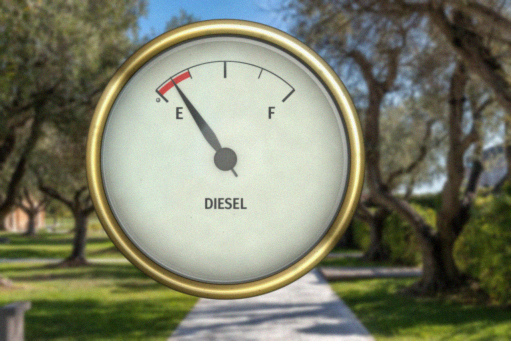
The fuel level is 0.125
